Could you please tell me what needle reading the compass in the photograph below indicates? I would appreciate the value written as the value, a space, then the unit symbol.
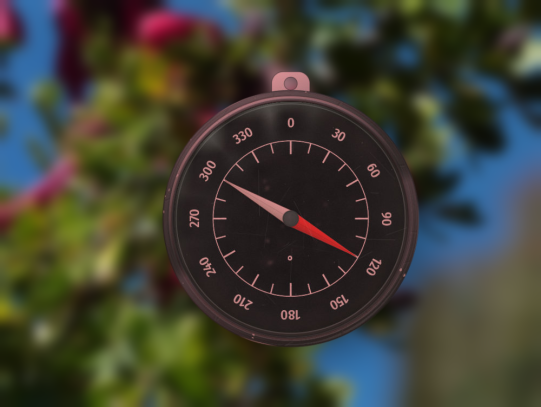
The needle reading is 120 °
